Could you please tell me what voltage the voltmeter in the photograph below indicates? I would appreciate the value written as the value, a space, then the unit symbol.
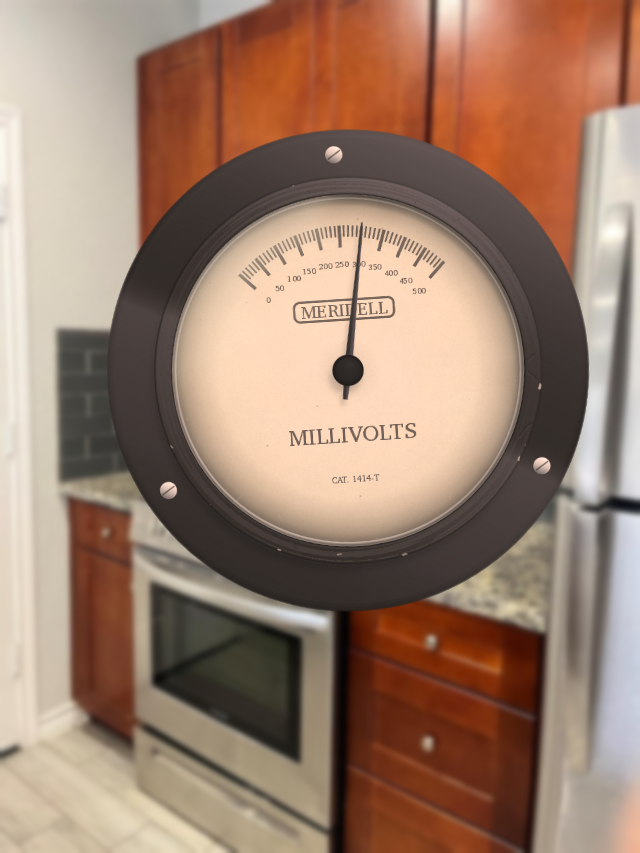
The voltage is 300 mV
